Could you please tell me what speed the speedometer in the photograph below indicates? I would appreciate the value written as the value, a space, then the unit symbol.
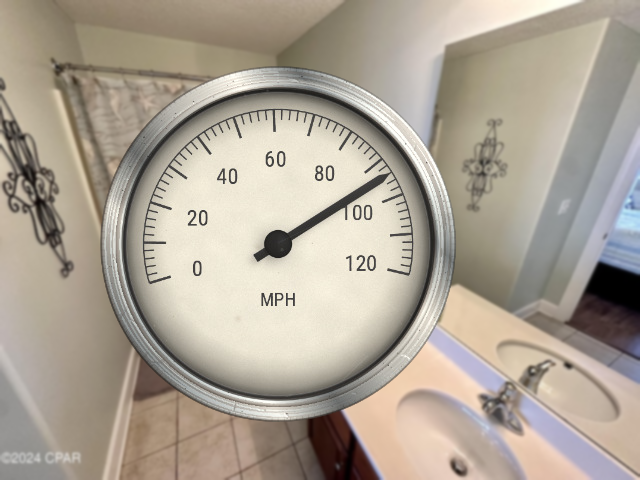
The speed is 94 mph
